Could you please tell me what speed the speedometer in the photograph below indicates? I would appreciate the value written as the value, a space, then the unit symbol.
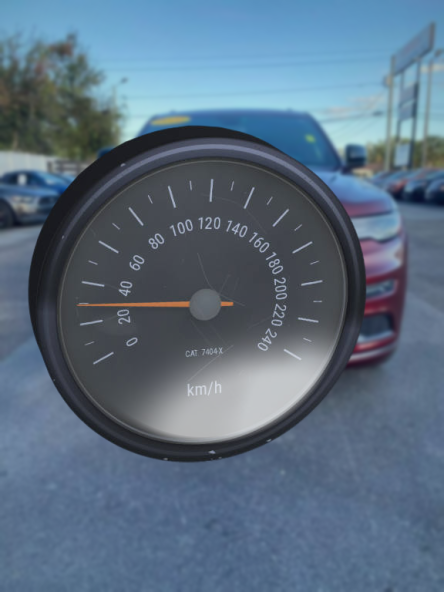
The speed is 30 km/h
